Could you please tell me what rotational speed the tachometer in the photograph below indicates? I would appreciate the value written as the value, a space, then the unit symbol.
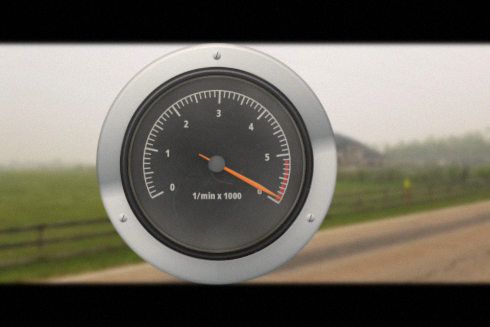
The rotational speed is 5900 rpm
